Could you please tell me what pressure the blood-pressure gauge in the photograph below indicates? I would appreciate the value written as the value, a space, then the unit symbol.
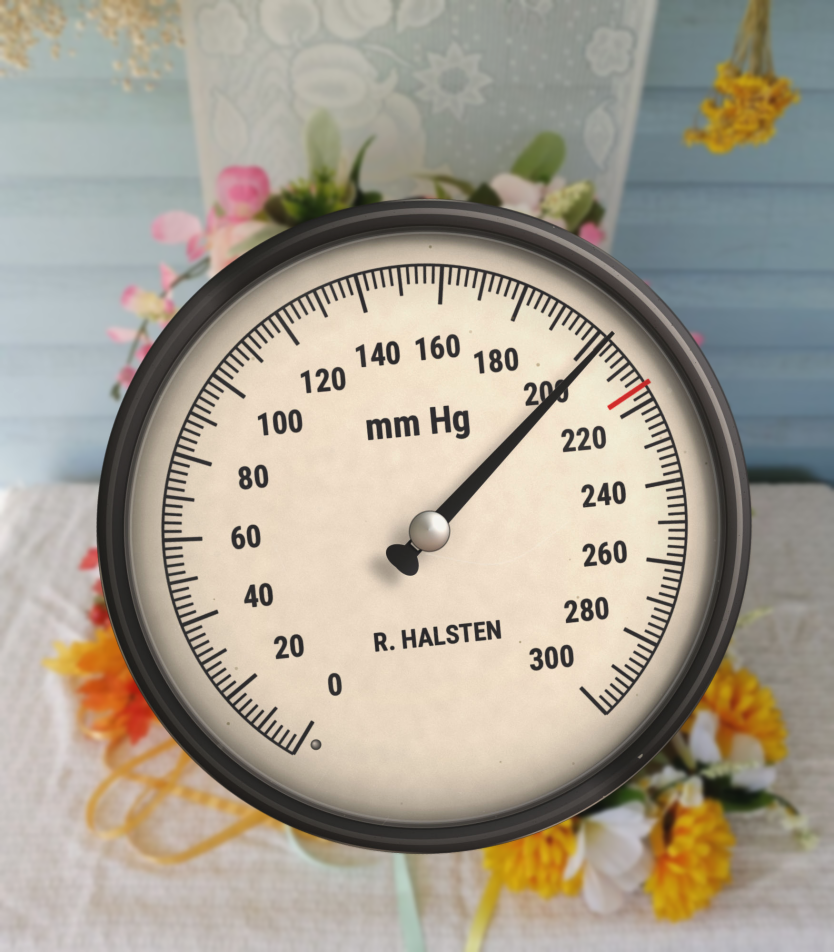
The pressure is 202 mmHg
